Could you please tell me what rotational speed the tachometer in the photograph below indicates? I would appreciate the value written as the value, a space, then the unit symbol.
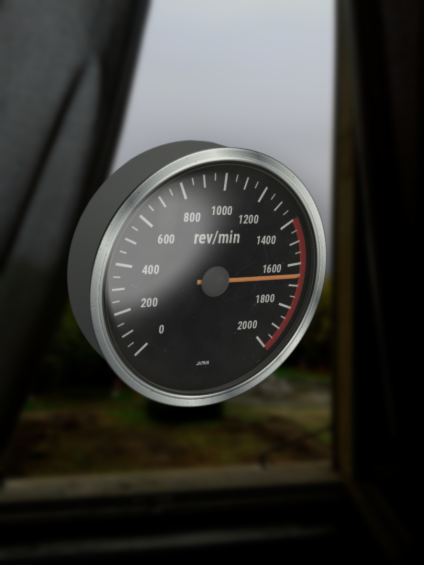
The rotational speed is 1650 rpm
